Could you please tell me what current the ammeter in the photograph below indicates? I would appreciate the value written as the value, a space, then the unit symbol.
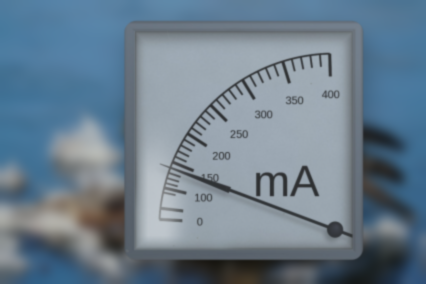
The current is 140 mA
